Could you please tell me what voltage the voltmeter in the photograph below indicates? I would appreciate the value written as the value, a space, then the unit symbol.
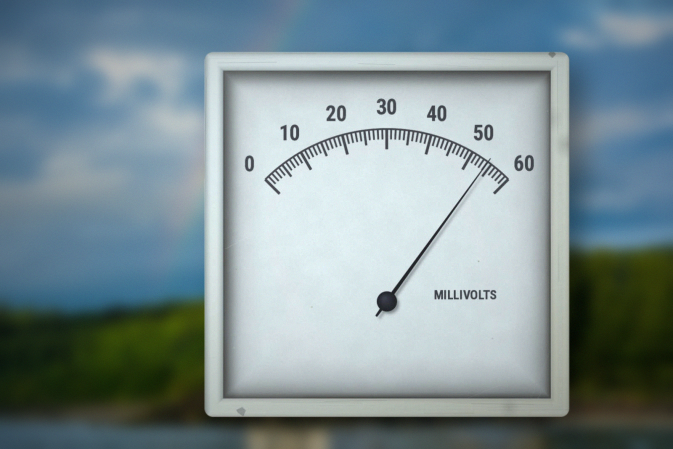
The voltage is 54 mV
